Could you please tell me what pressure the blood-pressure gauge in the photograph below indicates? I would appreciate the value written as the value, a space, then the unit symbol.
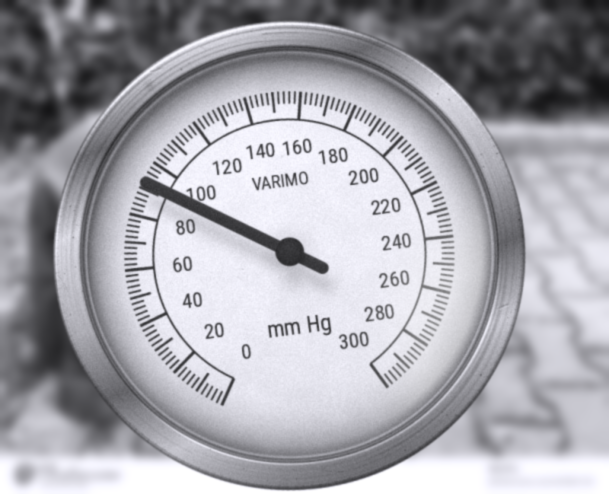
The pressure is 92 mmHg
